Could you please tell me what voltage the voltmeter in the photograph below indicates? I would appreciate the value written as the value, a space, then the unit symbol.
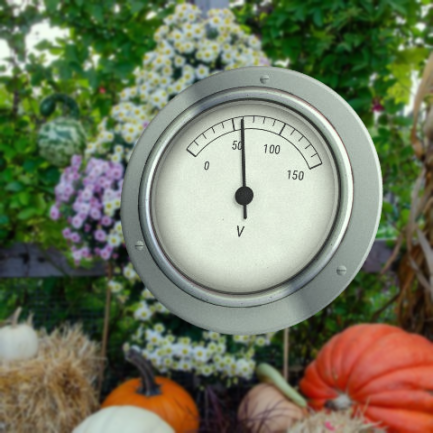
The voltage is 60 V
